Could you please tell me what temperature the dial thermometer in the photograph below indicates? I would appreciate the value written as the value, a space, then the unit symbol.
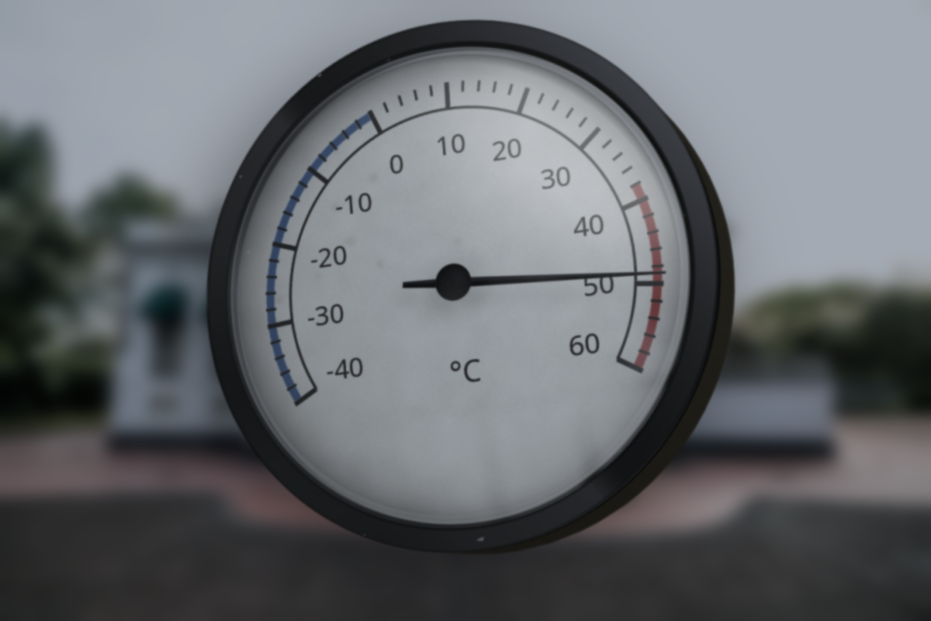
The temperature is 49 °C
